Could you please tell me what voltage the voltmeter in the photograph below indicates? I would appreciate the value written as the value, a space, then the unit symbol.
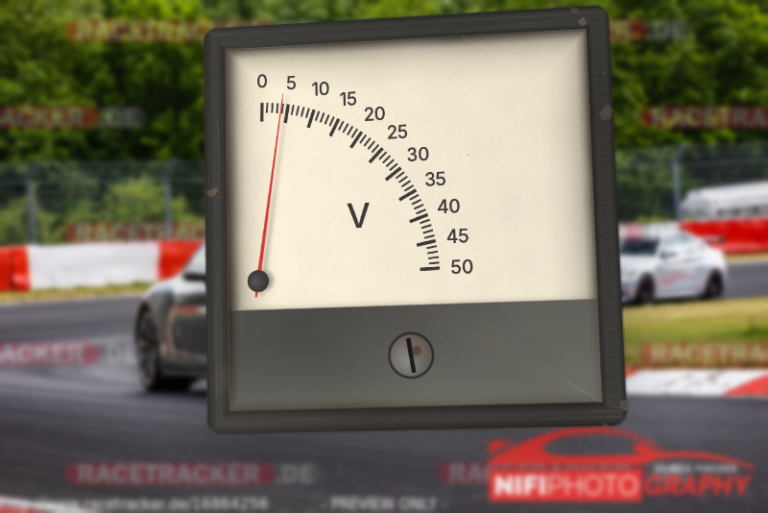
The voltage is 4 V
